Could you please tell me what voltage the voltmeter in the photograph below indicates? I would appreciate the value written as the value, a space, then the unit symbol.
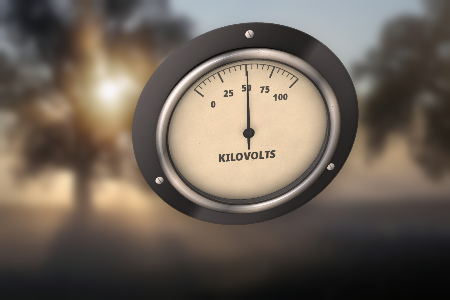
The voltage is 50 kV
